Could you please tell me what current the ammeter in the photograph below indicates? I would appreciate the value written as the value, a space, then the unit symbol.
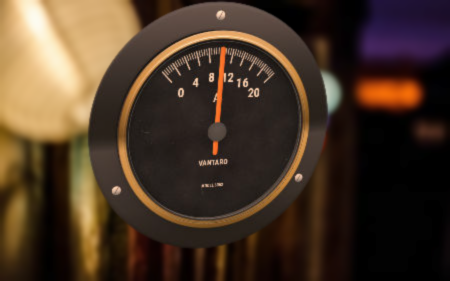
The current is 10 A
